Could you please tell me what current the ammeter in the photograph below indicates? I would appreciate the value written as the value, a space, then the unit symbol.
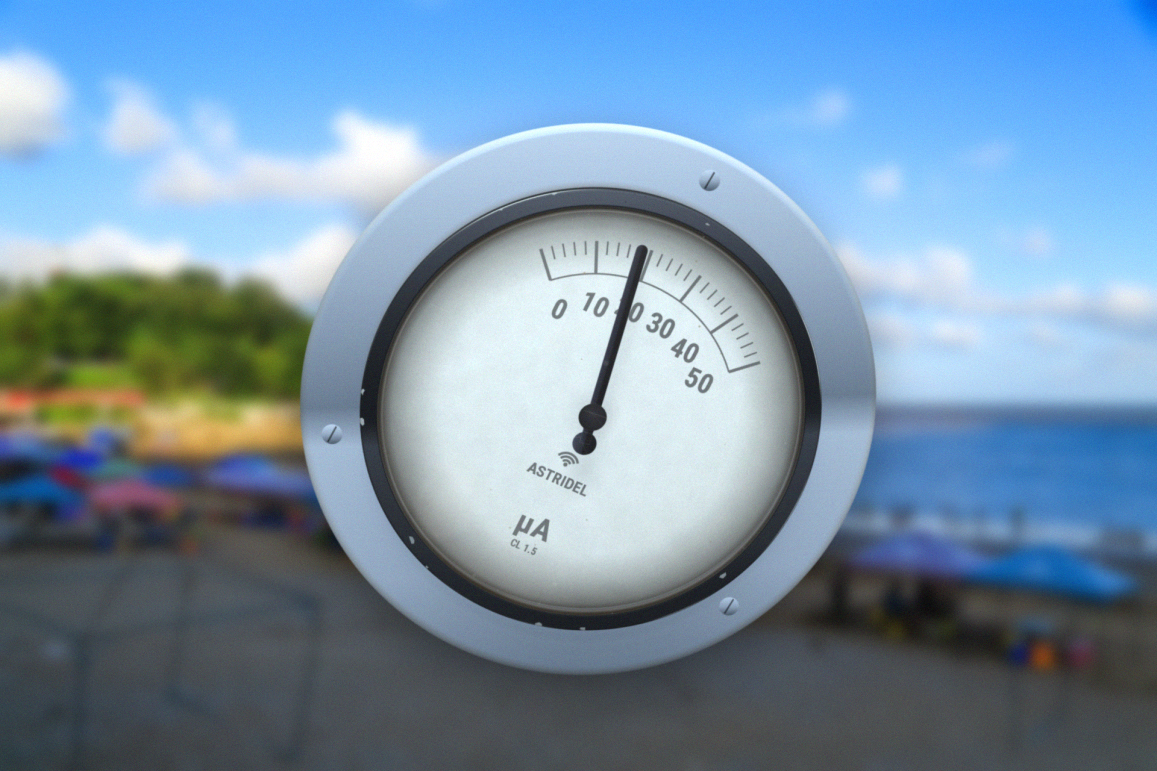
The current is 18 µA
